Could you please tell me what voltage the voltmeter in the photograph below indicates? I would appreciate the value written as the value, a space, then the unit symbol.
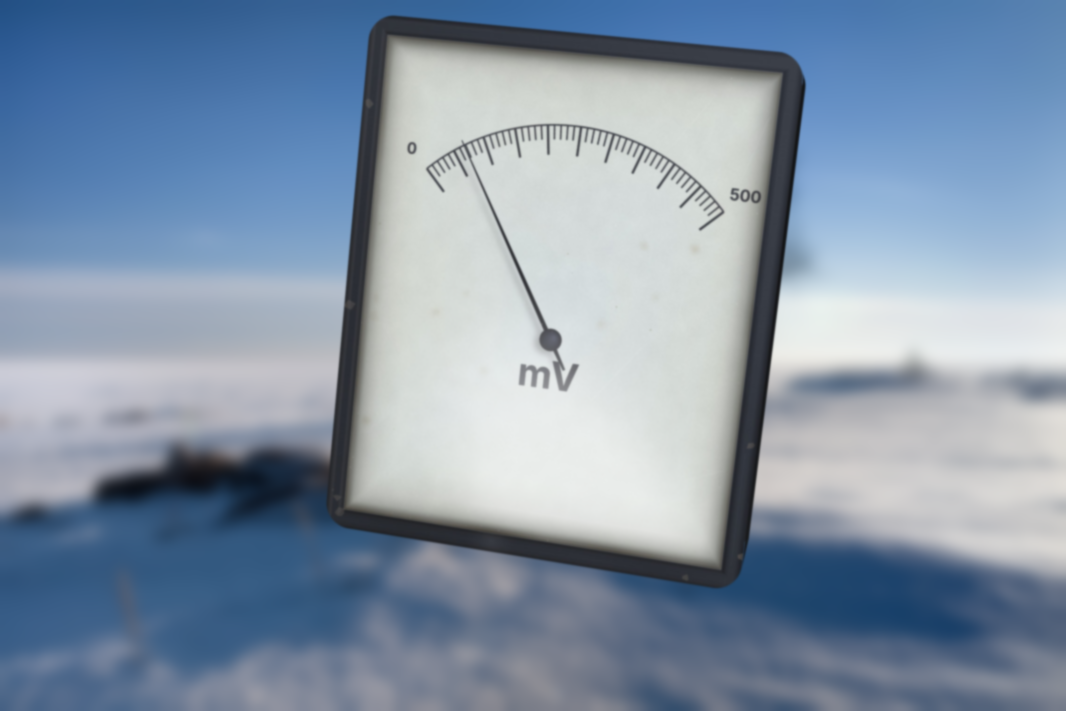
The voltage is 70 mV
